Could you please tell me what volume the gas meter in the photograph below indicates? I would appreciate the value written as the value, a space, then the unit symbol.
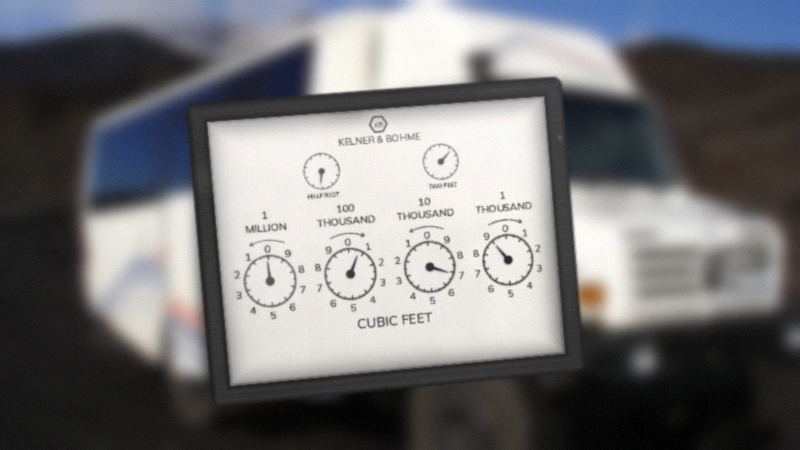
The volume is 6900 ft³
